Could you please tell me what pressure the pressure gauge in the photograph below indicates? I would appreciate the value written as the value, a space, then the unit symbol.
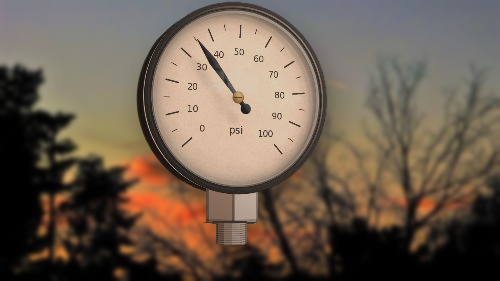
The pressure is 35 psi
